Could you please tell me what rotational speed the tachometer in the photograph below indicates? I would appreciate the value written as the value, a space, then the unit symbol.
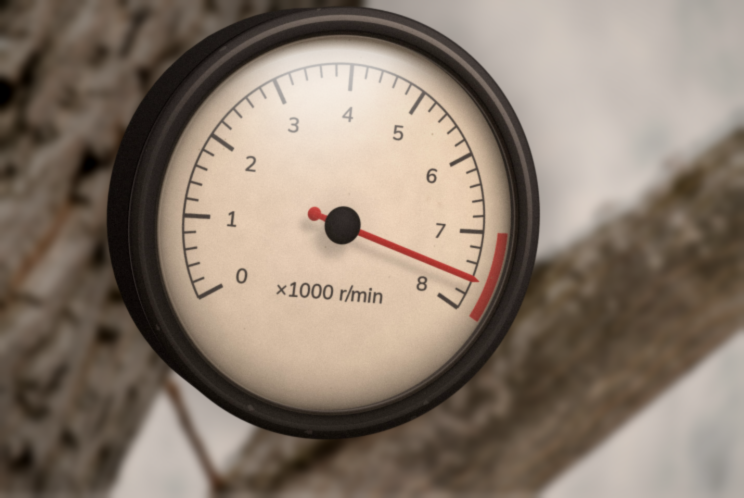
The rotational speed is 7600 rpm
